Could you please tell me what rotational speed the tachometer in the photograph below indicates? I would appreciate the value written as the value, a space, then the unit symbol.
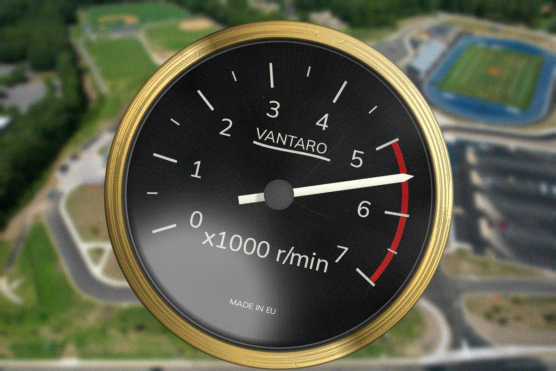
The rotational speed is 5500 rpm
